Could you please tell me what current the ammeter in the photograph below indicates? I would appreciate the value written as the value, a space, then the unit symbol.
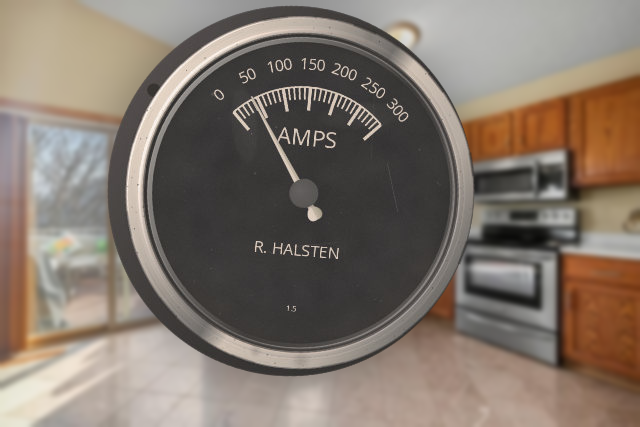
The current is 40 A
